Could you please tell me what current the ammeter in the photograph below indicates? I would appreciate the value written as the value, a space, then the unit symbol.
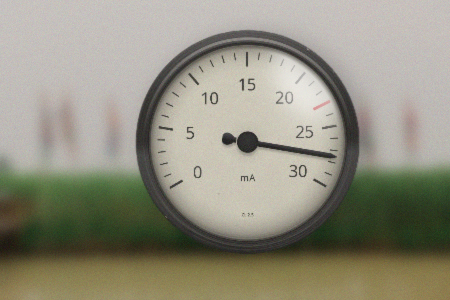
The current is 27.5 mA
